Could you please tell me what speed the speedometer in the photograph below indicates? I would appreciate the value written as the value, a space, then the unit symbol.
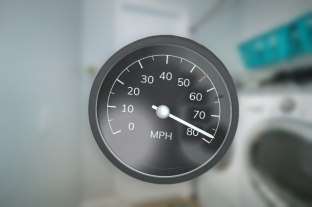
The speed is 77.5 mph
